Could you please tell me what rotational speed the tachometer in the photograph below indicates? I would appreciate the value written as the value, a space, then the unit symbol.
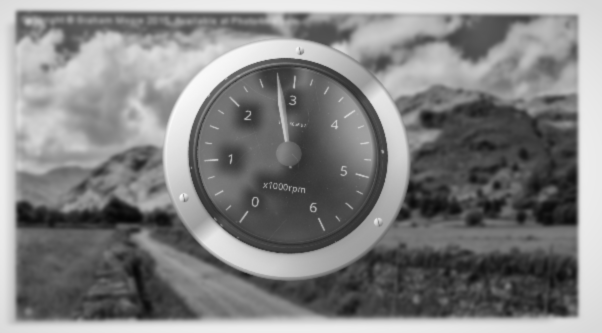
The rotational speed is 2750 rpm
